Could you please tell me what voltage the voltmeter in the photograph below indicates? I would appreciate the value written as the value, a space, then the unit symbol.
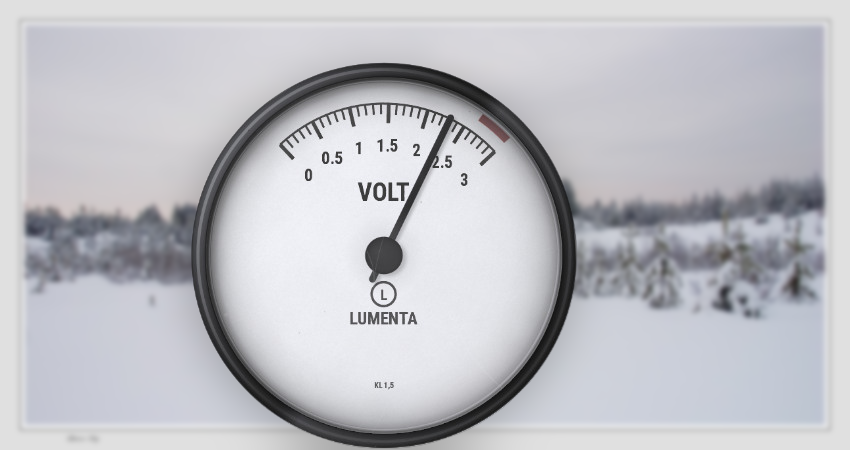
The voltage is 2.3 V
